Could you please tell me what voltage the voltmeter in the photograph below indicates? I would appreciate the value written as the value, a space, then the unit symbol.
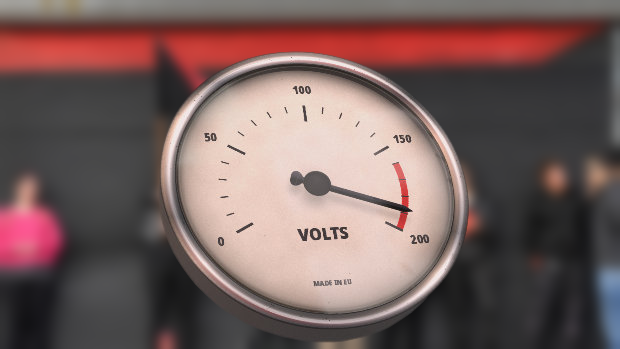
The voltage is 190 V
